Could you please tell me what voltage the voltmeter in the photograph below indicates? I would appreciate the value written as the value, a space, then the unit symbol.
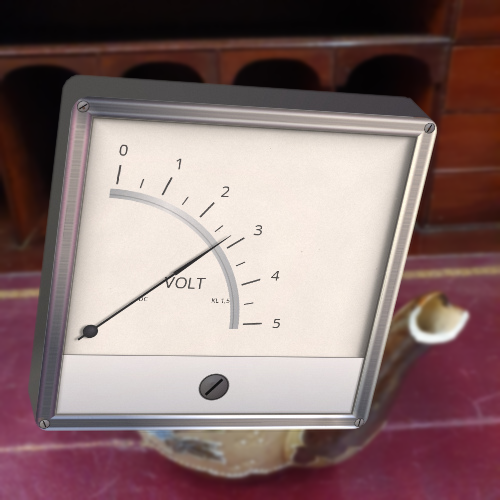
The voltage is 2.75 V
